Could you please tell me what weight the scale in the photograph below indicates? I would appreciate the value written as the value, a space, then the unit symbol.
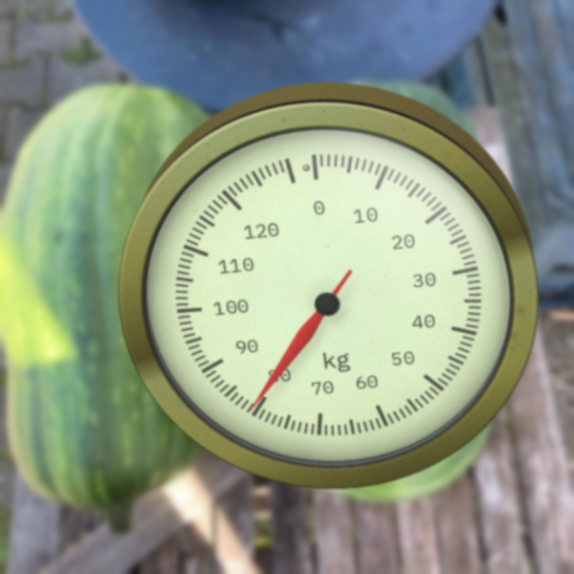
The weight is 81 kg
